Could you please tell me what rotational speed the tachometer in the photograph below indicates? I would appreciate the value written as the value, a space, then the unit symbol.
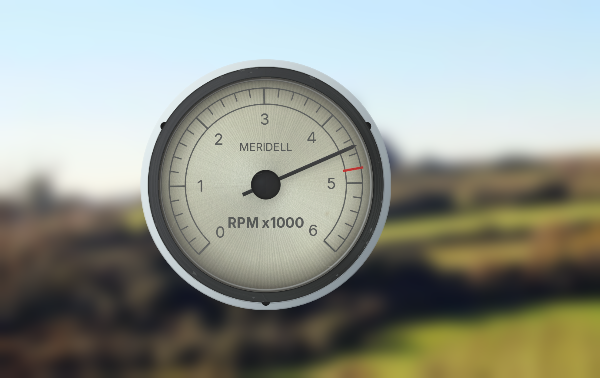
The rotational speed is 4500 rpm
